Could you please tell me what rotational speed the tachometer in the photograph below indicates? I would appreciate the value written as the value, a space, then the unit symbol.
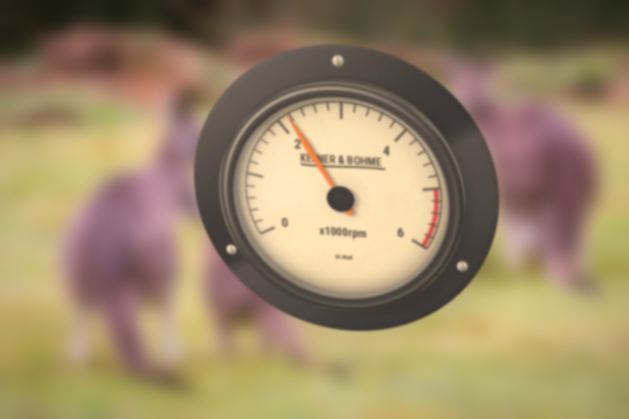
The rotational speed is 2200 rpm
